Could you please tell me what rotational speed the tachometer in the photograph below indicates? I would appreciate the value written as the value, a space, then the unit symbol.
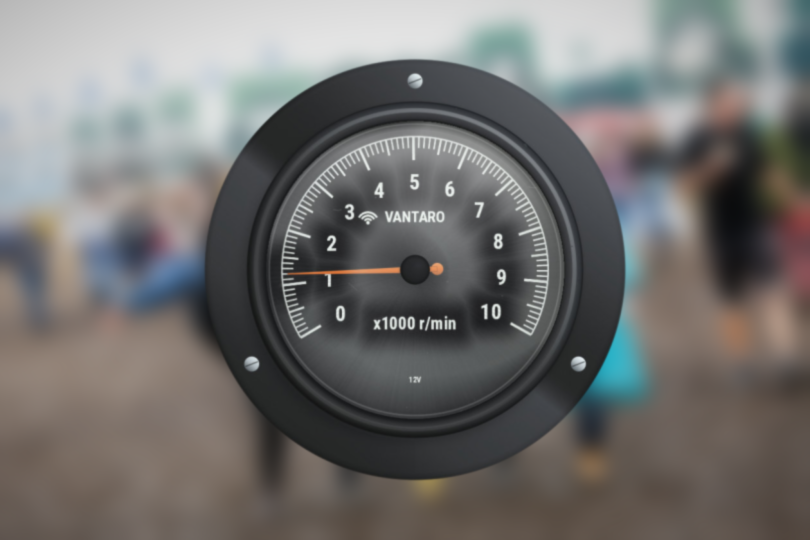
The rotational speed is 1200 rpm
